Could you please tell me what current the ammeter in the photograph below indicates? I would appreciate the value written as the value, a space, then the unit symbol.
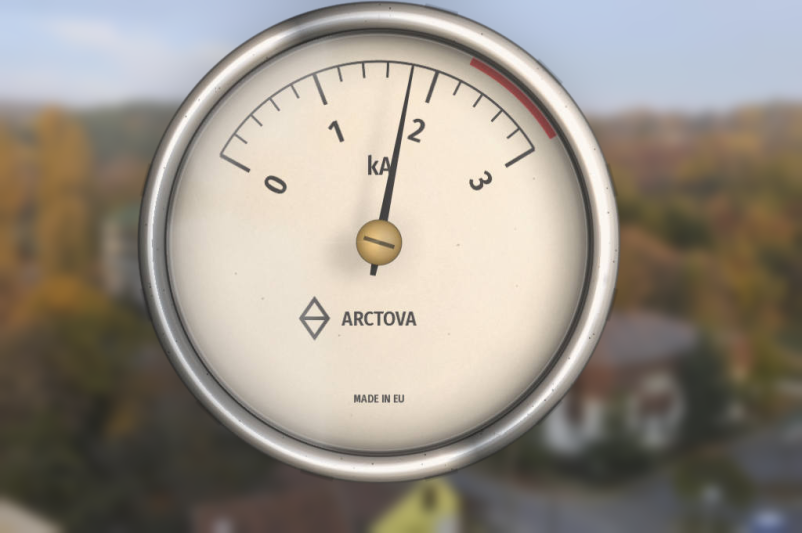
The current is 1.8 kA
